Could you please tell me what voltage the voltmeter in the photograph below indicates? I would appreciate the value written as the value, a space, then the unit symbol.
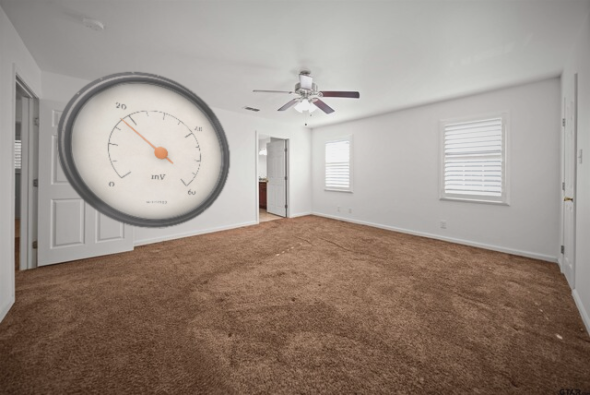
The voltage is 17.5 mV
